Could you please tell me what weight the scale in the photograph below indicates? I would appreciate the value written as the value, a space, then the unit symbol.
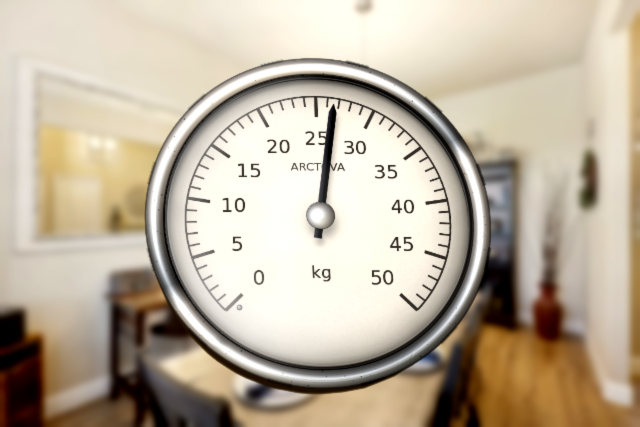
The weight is 26.5 kg
